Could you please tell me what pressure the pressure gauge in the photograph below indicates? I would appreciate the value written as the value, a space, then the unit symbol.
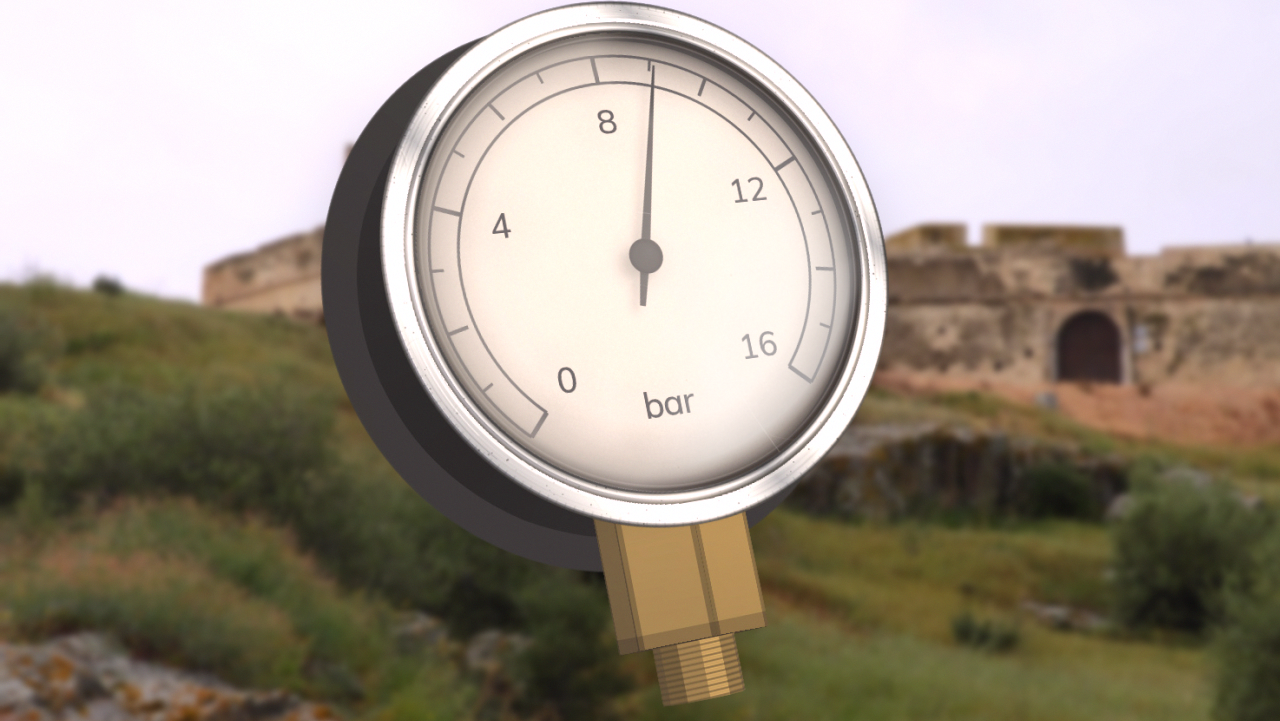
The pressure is 9 bar
